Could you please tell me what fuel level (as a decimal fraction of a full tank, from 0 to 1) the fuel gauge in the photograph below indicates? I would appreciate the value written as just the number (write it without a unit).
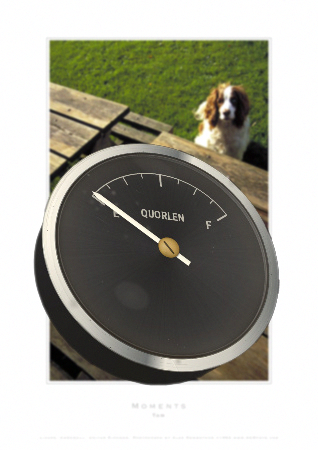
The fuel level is 0
